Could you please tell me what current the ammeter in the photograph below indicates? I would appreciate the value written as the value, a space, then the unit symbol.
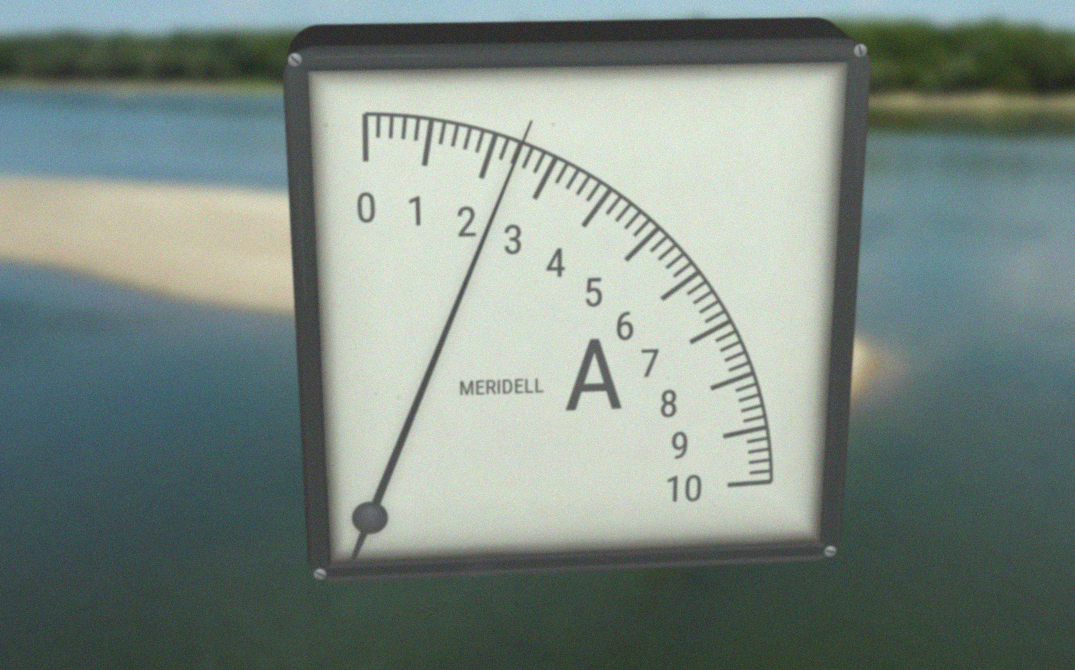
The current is 2.4 A
